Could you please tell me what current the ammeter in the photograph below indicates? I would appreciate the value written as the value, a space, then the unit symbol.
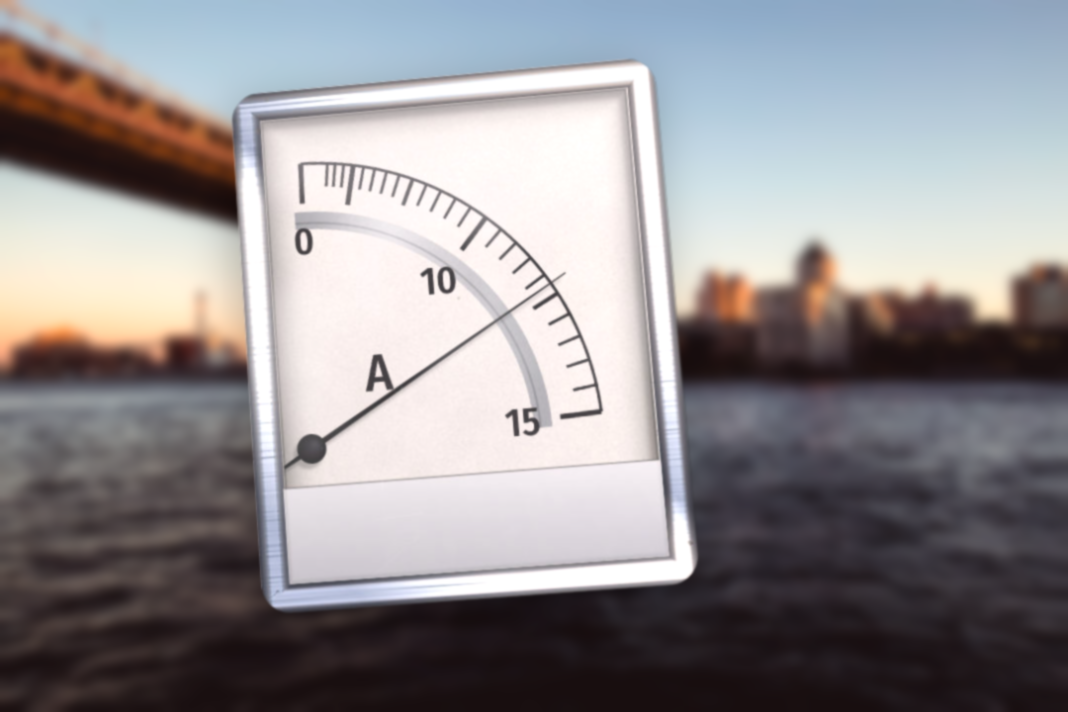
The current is 12.25 A
